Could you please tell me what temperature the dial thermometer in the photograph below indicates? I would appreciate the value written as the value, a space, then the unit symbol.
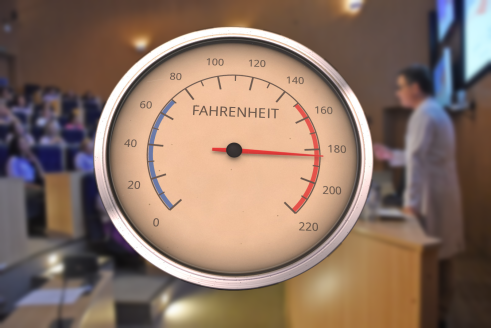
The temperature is 185 °F
